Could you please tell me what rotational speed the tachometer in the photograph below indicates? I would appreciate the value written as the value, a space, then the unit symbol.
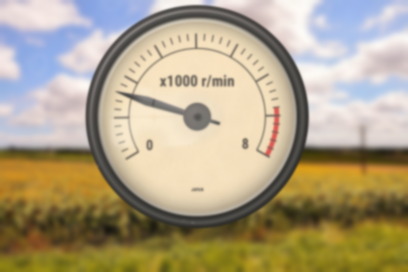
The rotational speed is 1600 rpm
